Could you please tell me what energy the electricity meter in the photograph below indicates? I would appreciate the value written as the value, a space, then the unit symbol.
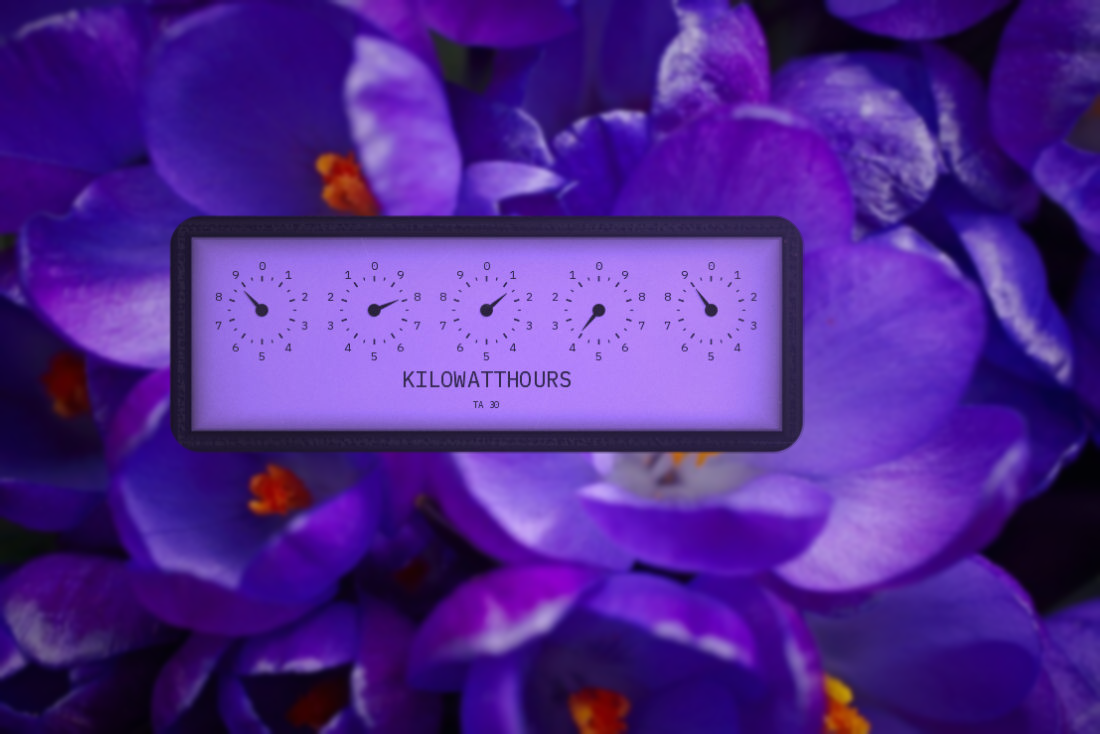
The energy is 88139 kWh
